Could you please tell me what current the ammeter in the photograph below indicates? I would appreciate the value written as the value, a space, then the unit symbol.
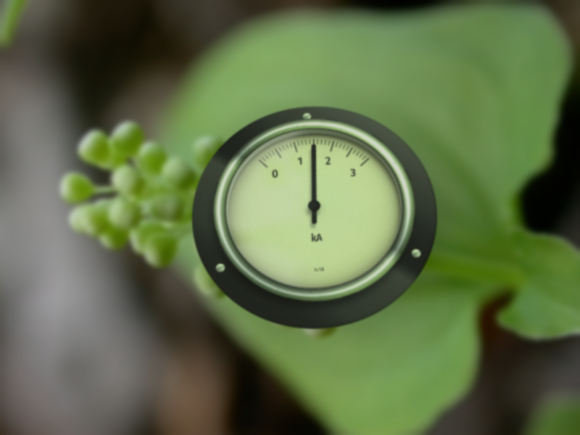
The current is 1.5 kA
